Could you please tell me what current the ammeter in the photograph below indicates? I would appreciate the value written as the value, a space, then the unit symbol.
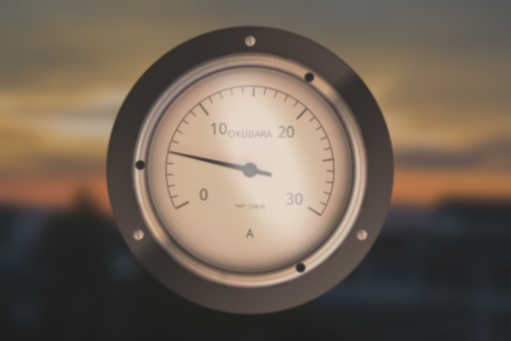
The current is 5 A
